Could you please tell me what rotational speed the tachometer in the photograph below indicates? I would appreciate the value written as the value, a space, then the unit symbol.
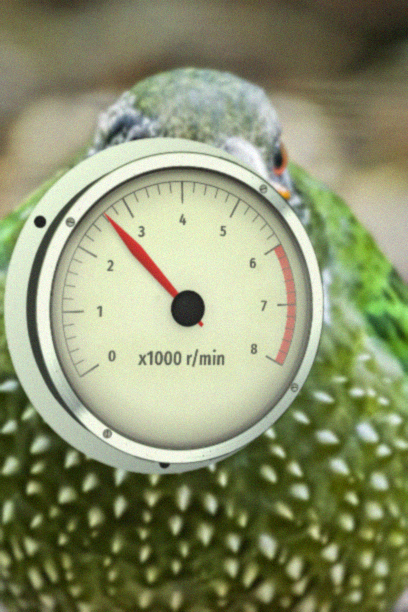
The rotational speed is 2600 rpm
